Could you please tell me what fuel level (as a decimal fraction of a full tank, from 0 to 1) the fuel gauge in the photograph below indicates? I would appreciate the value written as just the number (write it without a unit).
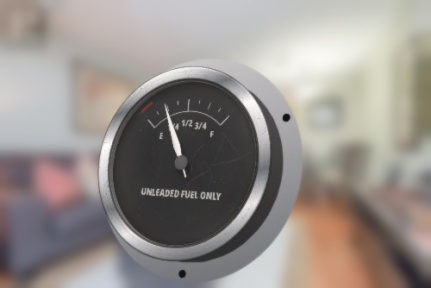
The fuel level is 0.25
